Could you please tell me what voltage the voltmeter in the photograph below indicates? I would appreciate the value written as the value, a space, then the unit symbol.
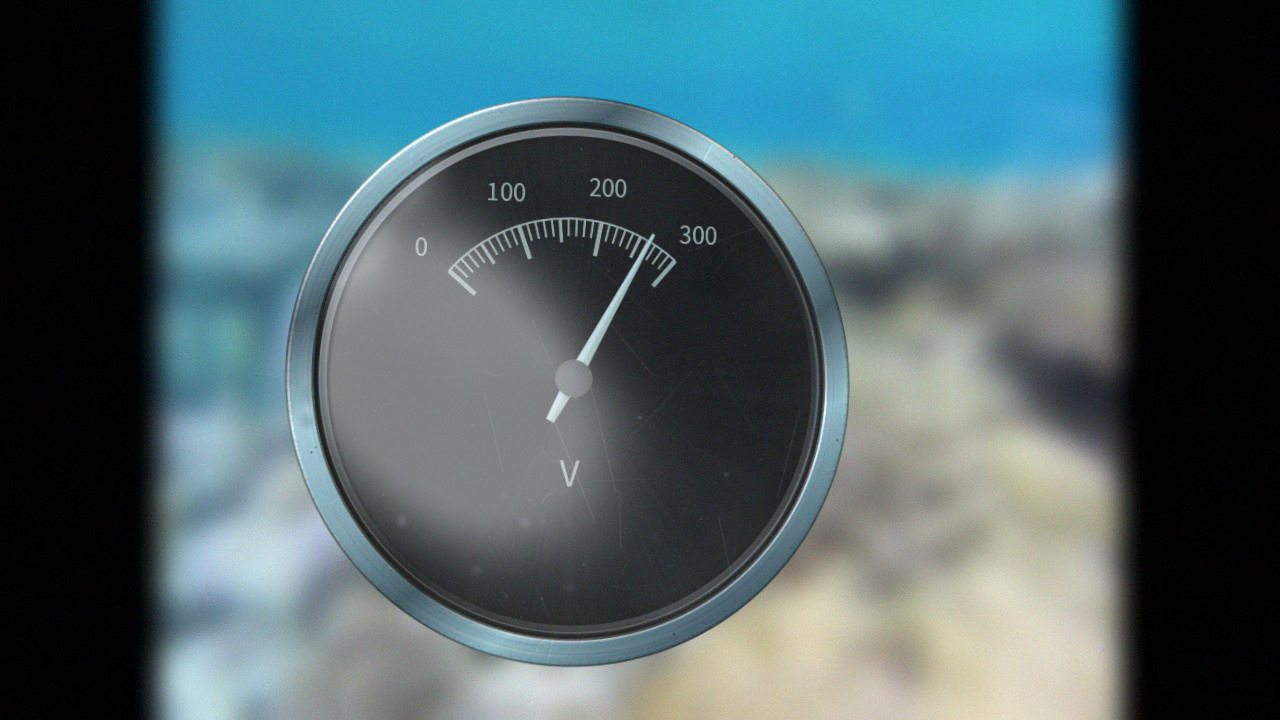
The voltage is 260 V
